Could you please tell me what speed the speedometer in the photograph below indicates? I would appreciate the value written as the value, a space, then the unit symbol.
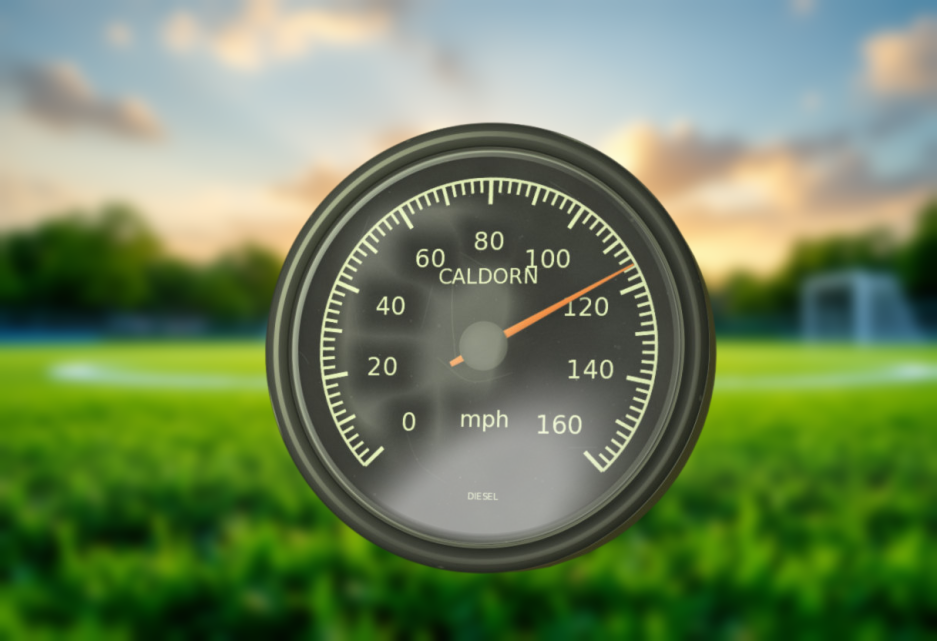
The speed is 116 mph
